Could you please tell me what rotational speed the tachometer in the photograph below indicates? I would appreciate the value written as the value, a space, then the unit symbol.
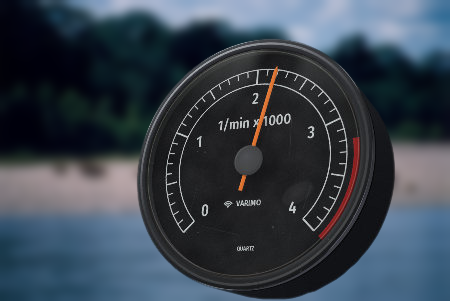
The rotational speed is 2200 rpm
